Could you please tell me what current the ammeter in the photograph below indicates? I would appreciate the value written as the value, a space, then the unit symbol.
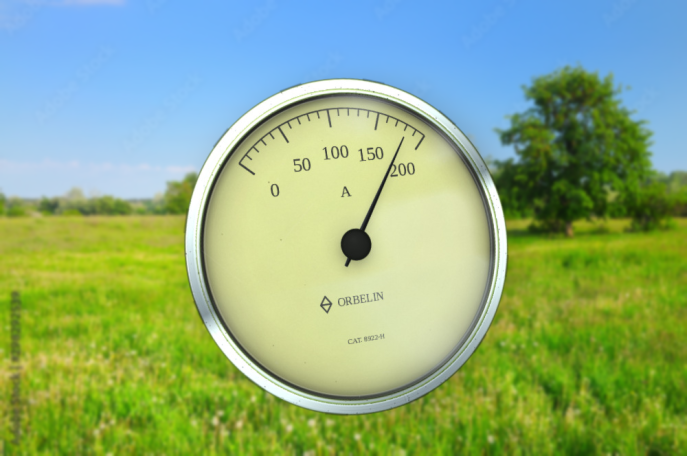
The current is 180 A
